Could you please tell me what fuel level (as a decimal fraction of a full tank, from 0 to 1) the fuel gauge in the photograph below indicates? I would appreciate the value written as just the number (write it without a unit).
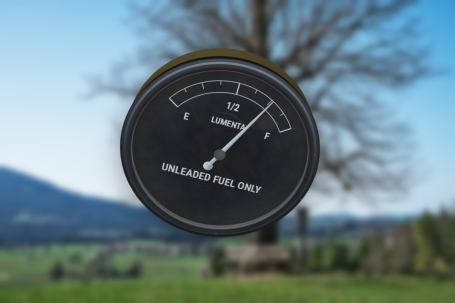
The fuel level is 0.75
